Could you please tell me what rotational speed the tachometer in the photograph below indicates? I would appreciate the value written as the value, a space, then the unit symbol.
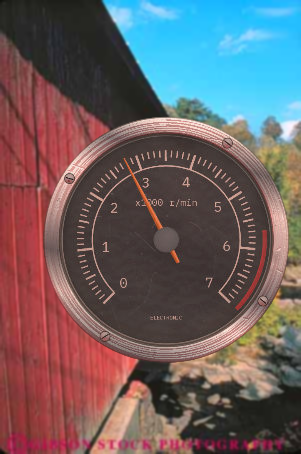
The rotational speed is 2800 rpm
